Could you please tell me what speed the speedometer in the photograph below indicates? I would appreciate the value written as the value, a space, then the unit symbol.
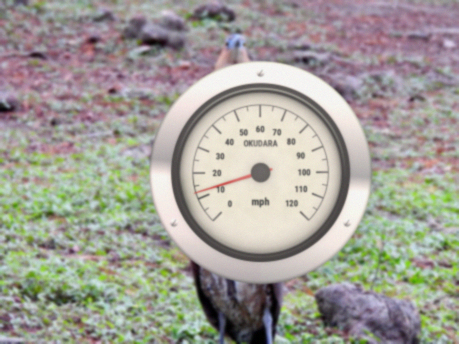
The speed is 12.5 mph
